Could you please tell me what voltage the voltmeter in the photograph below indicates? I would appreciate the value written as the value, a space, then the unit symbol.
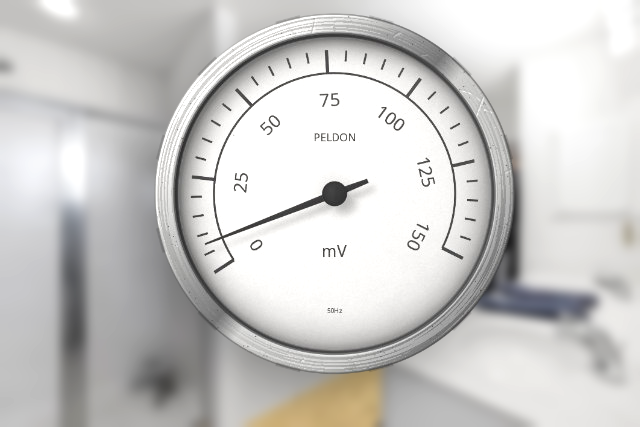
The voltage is 7.5 mV
